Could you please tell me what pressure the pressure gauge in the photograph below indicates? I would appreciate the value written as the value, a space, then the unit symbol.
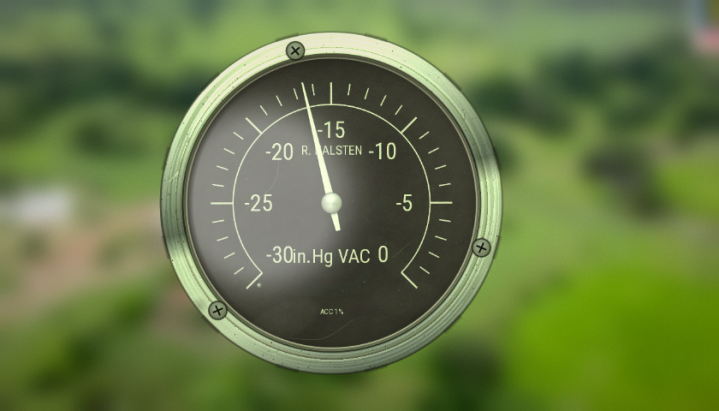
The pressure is -16.5 inHg
